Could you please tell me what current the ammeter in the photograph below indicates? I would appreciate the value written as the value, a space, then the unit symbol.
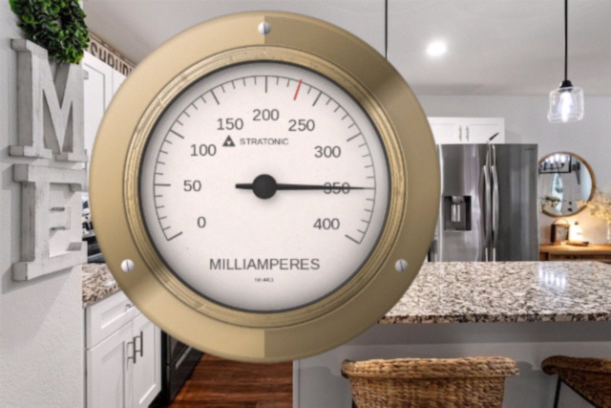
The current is 350 mA
